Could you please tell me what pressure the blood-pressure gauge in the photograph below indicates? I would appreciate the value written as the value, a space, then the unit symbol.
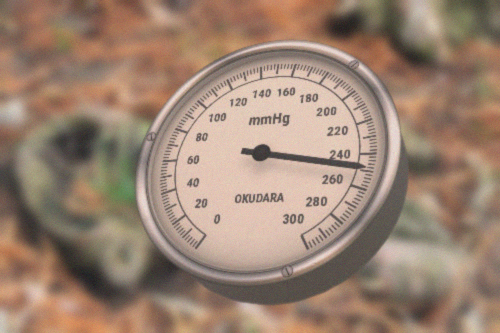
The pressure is 250 mmHg
